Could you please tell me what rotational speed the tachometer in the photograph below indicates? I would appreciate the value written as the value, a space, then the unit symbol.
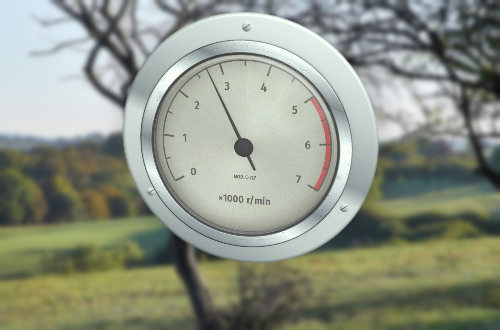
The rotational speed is 2750 rpm
